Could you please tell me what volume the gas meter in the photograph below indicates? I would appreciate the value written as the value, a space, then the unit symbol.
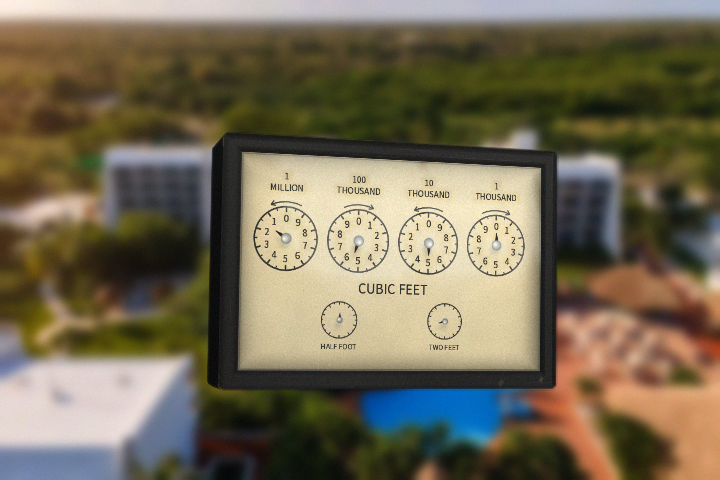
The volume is 155000 ft³
